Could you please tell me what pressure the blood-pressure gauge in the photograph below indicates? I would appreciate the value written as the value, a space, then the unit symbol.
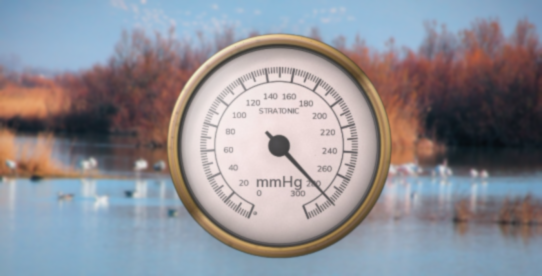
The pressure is 280 mmHg
